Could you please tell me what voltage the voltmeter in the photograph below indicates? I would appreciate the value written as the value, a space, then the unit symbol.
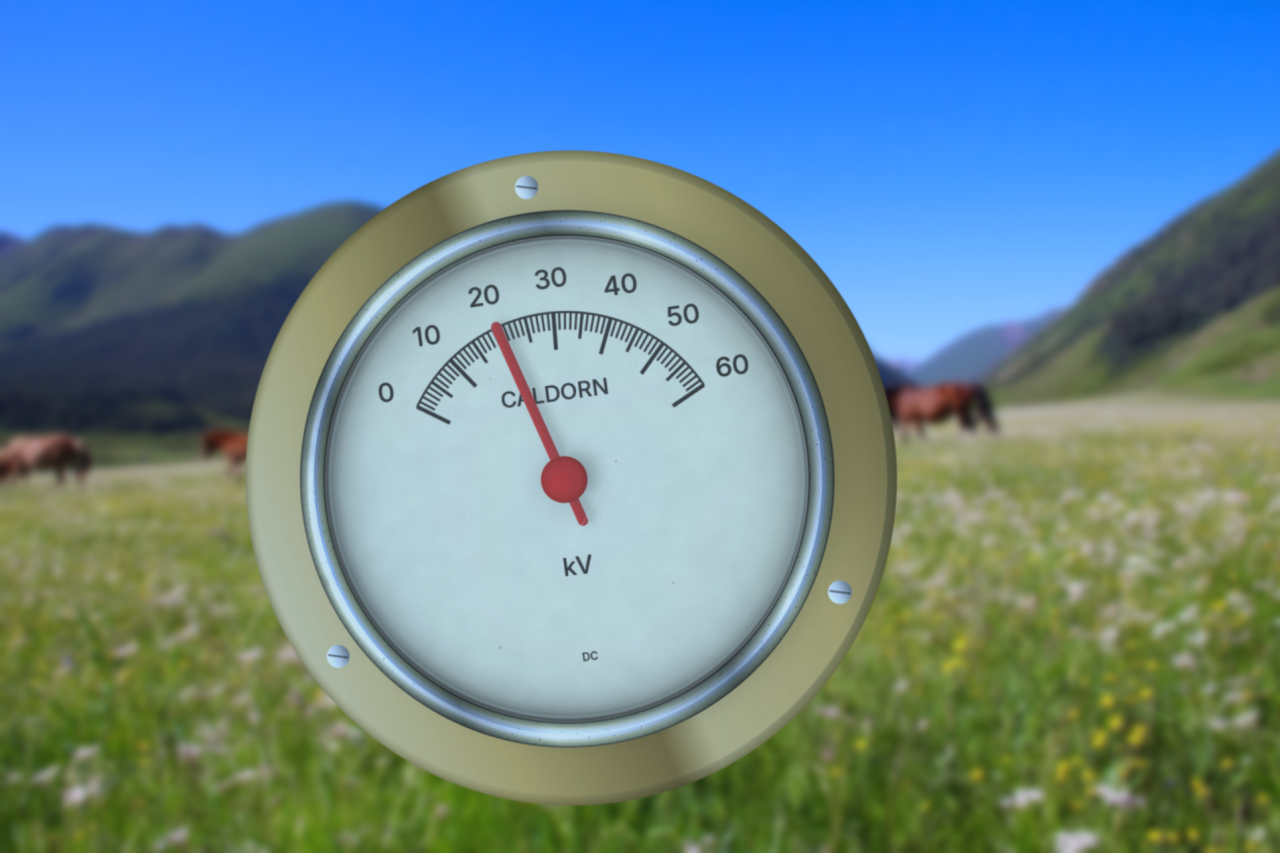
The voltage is 20 kV
